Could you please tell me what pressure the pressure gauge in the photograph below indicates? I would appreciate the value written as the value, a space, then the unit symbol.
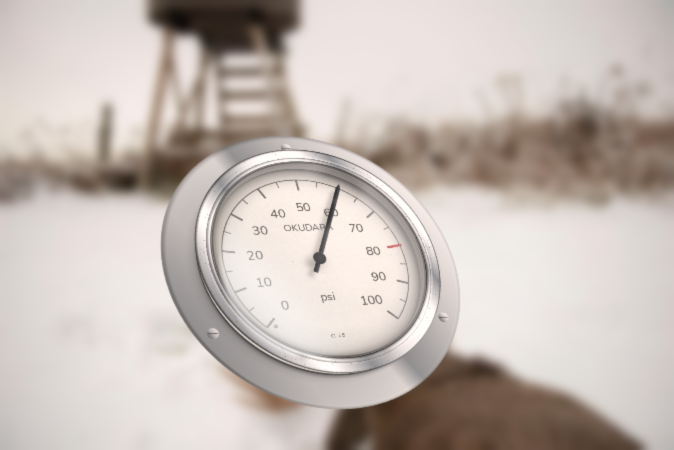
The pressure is 60 psi
